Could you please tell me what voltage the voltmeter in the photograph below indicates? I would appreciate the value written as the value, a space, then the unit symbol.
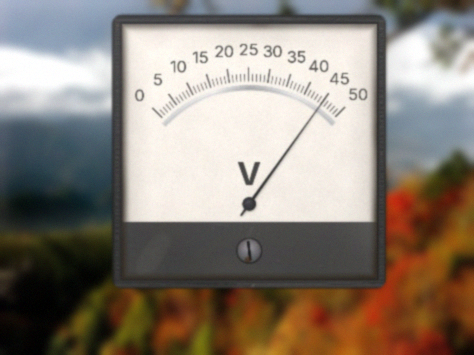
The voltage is 45 V
